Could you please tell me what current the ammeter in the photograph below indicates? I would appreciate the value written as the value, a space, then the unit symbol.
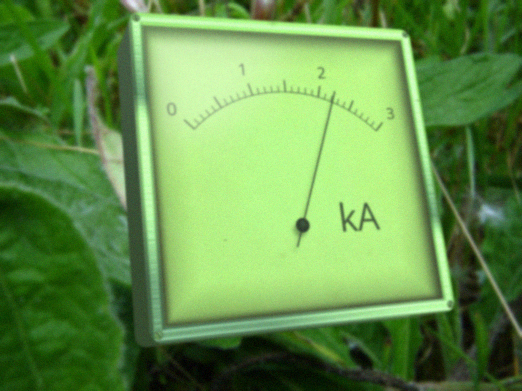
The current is 2.2 kA
